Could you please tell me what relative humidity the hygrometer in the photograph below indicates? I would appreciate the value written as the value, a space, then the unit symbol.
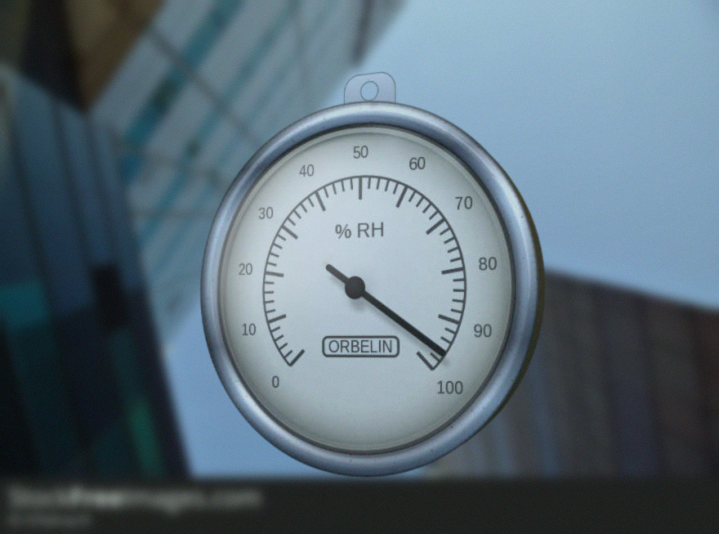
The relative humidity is 96 %
